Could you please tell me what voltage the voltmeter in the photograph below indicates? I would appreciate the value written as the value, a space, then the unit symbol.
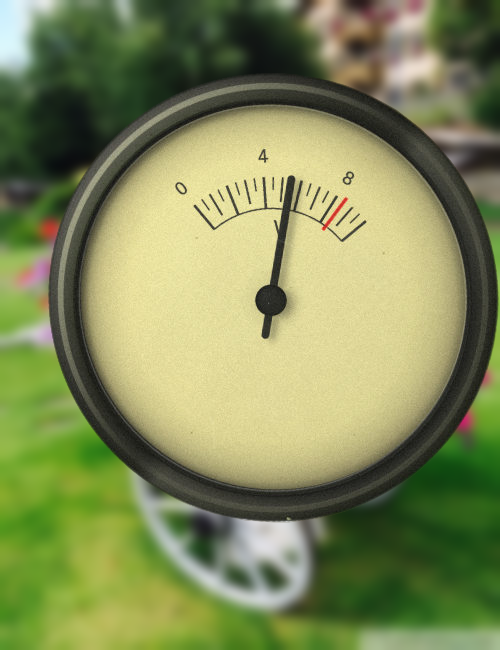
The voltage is 5.5 V
